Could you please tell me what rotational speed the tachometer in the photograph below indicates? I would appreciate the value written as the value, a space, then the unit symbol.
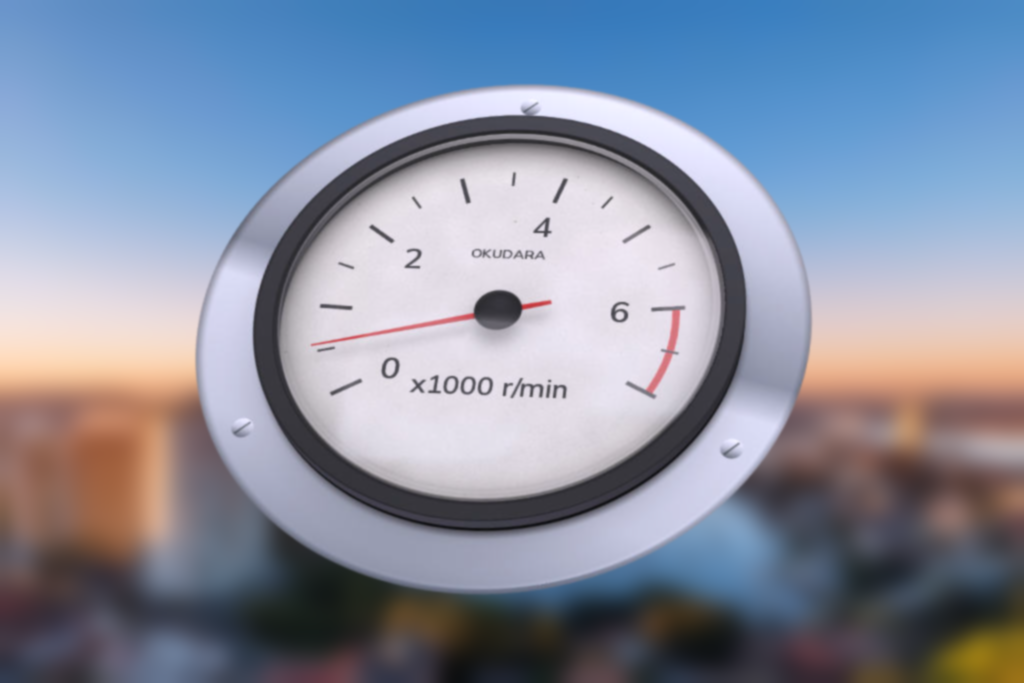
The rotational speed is 500 rpm
